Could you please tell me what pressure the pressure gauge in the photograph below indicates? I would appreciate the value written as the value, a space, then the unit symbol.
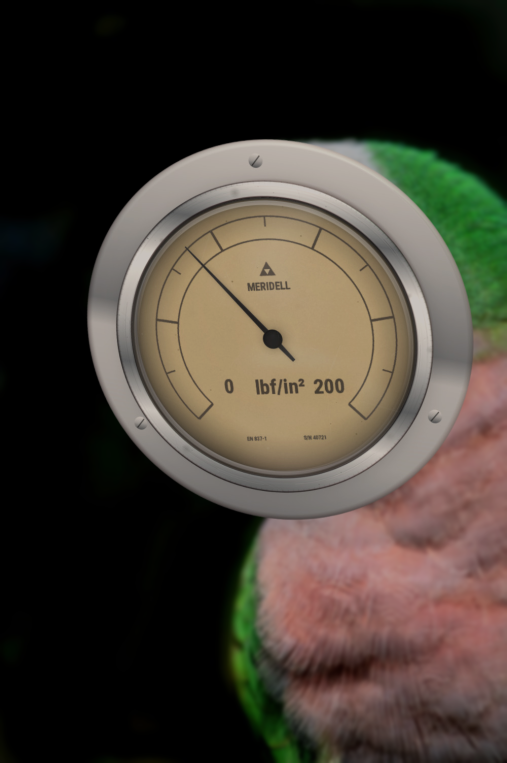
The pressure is 70 psi
